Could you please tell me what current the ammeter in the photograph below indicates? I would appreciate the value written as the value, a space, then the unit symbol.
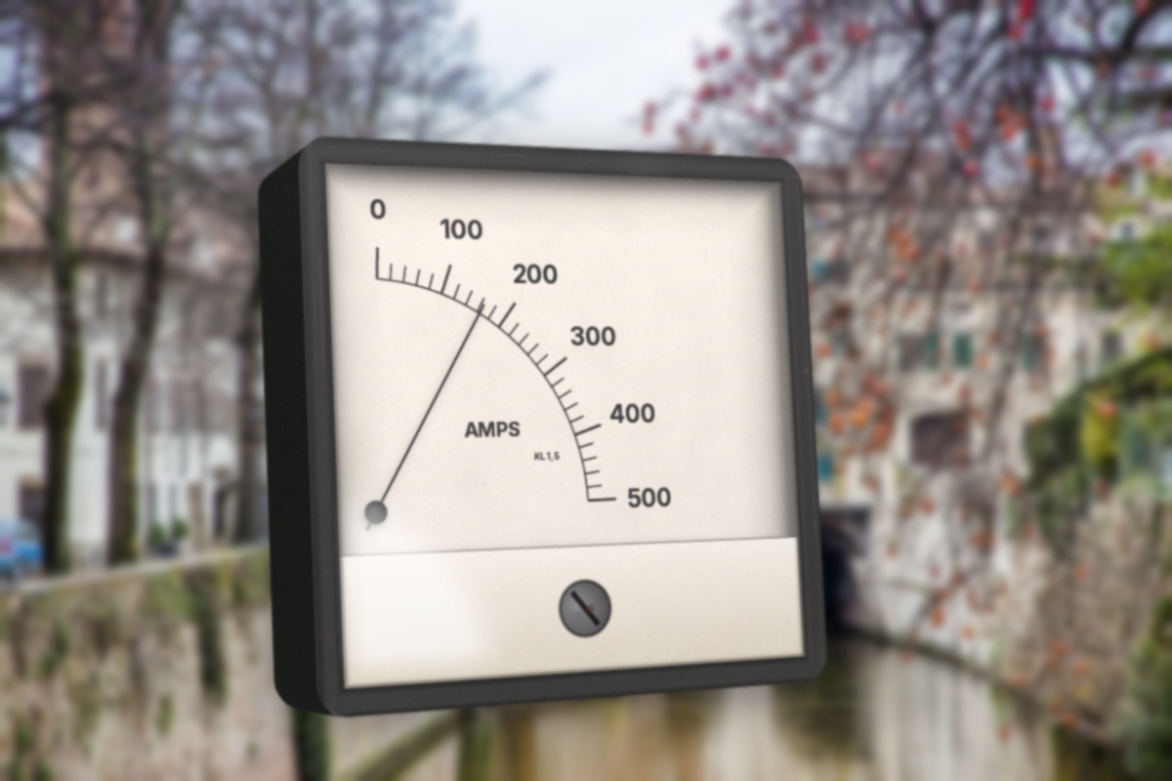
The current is 160 A
